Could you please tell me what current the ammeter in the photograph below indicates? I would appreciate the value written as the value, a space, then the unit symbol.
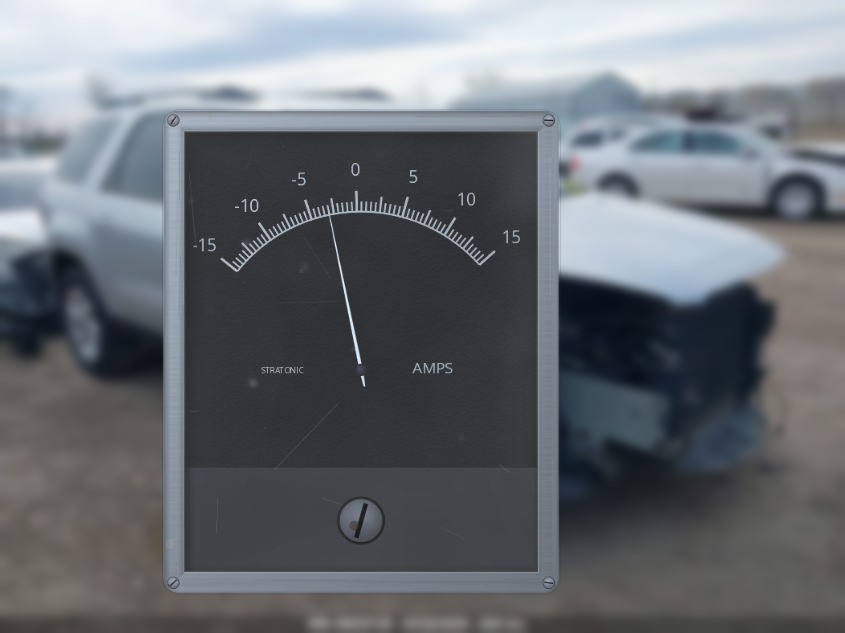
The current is -3 A
